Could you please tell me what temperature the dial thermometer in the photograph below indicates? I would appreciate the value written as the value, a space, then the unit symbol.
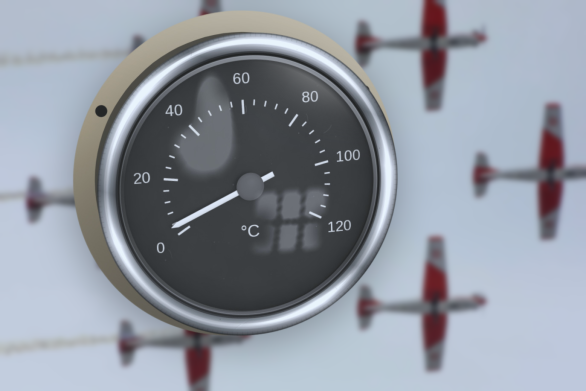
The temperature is 4 °C
